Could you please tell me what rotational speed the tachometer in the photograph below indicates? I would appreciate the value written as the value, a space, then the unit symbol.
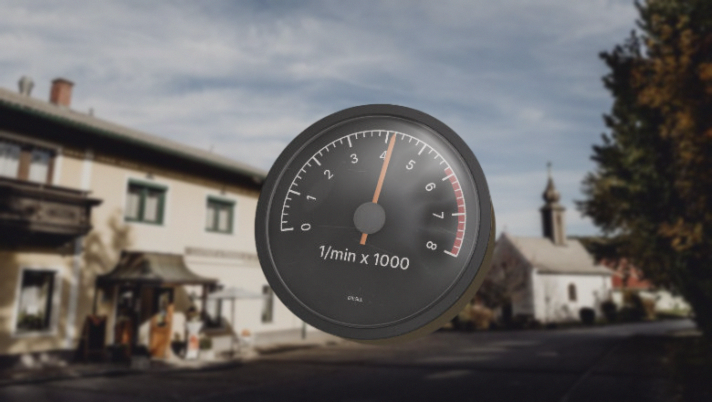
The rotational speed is 4200 rpm
